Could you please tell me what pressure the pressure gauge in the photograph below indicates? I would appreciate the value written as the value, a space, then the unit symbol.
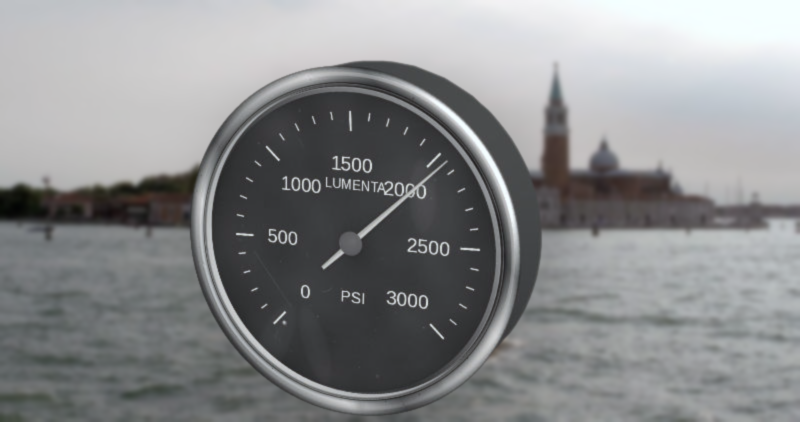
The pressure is 2050 psi
